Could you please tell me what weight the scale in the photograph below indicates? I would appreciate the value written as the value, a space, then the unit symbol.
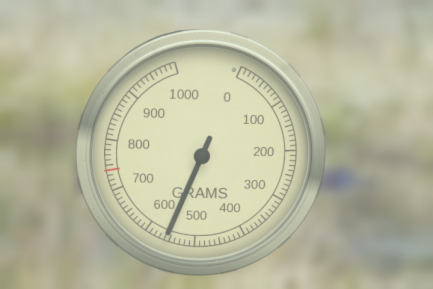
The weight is 560 g
